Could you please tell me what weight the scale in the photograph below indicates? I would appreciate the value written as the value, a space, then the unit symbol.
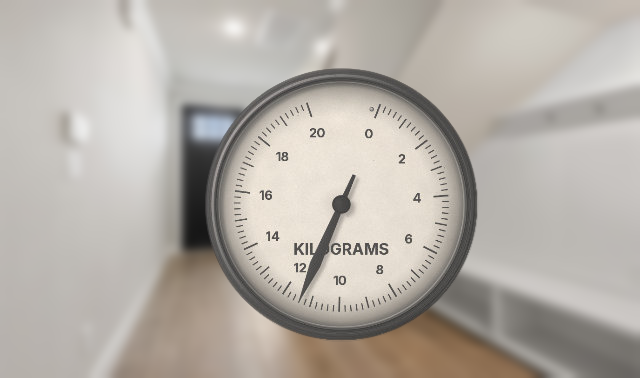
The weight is 11.4 kg
